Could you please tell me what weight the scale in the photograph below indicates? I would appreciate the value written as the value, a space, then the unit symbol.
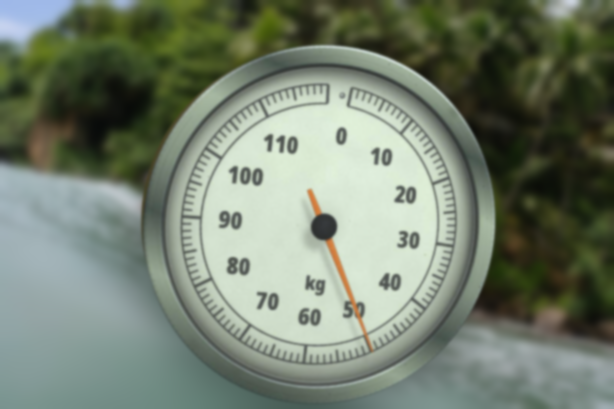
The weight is 50 kg
